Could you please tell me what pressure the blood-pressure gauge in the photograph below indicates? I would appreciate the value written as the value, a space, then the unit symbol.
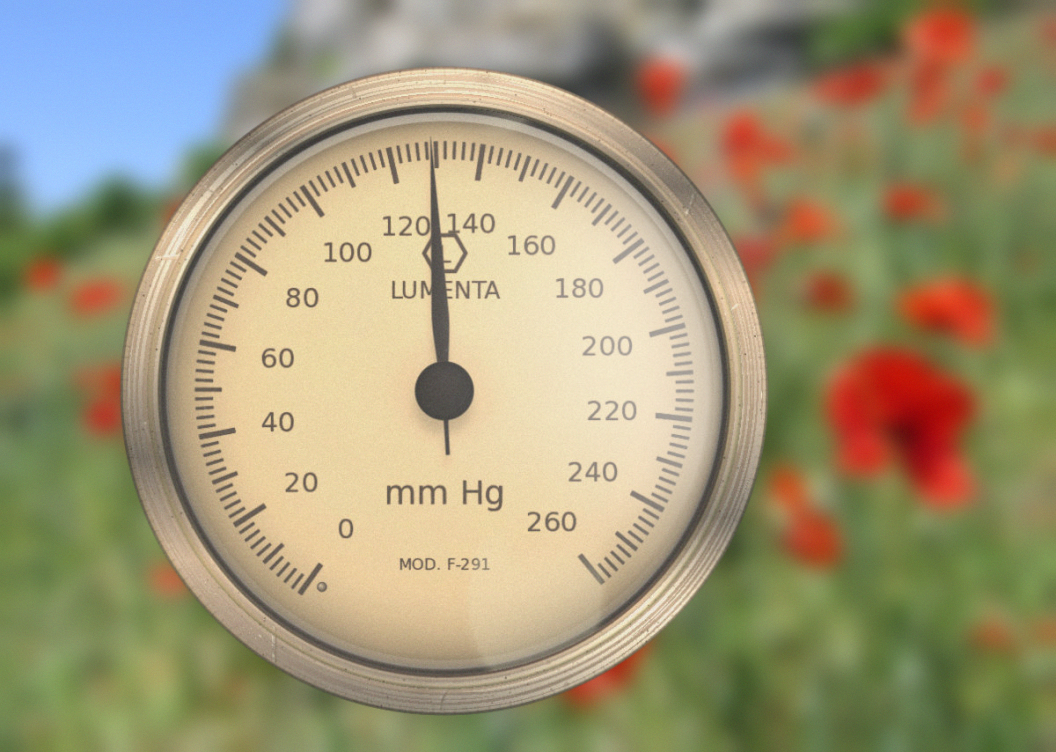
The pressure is 129 mmHg
